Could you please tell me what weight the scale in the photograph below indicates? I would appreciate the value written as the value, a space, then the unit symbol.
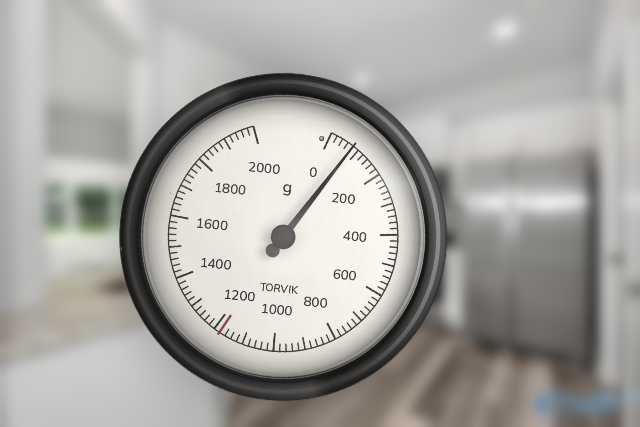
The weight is 80 g
